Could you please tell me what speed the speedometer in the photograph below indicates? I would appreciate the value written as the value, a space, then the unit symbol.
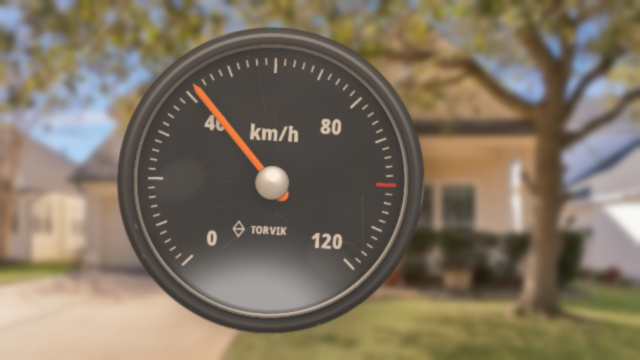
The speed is 42 km/h
